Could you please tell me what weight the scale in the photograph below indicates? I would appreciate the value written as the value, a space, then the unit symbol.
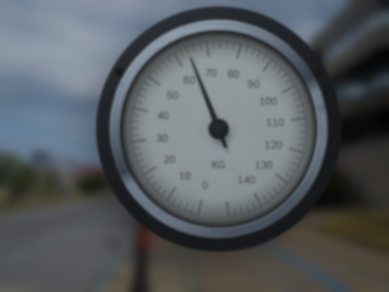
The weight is 64 kg
